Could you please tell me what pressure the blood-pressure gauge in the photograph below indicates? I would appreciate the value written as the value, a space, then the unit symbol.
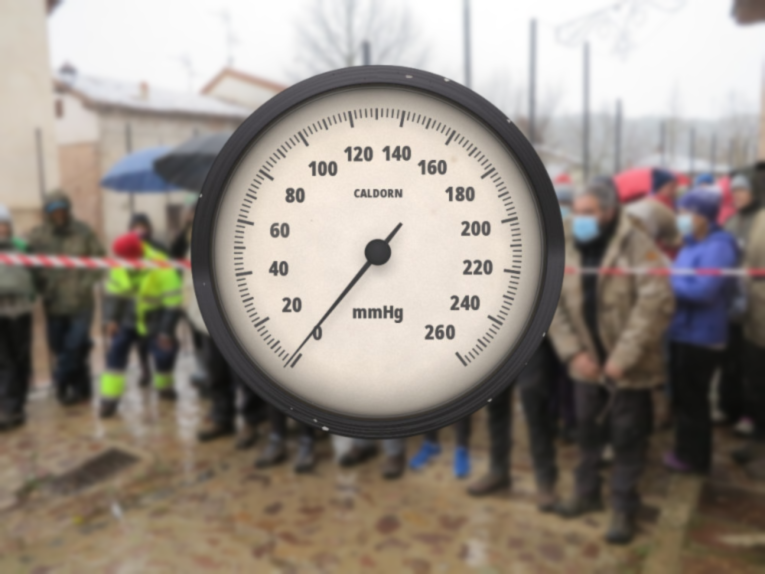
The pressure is 2 mmHg
